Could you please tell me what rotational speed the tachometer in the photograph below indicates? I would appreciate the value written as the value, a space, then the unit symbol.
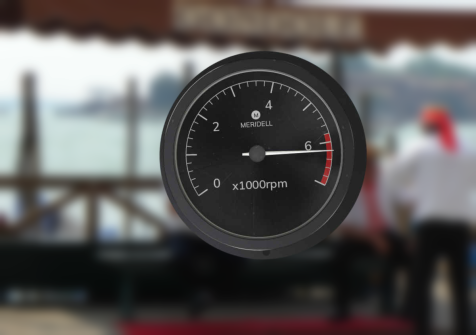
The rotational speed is 6200 rpm
